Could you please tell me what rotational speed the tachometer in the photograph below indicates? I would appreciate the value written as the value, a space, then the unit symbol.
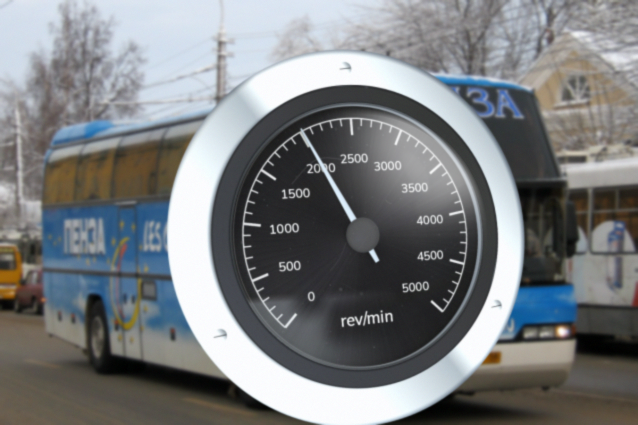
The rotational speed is 2000 rpm
